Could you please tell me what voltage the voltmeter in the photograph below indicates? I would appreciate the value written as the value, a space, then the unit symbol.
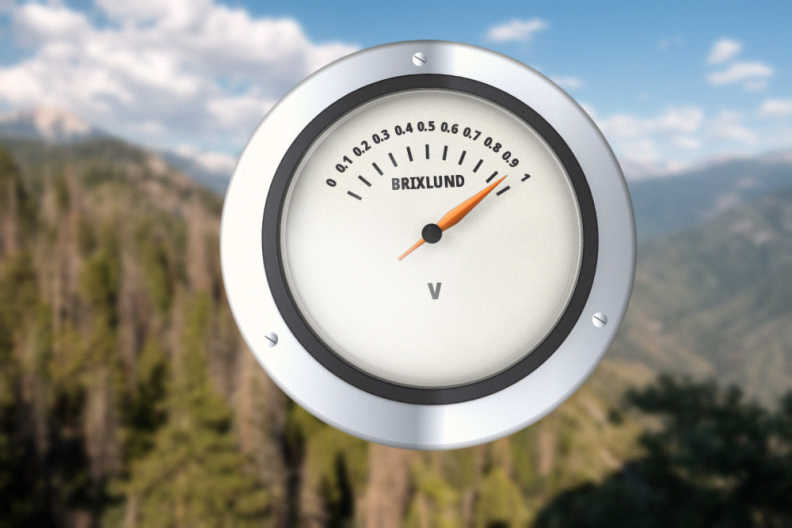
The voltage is 0.95 V
